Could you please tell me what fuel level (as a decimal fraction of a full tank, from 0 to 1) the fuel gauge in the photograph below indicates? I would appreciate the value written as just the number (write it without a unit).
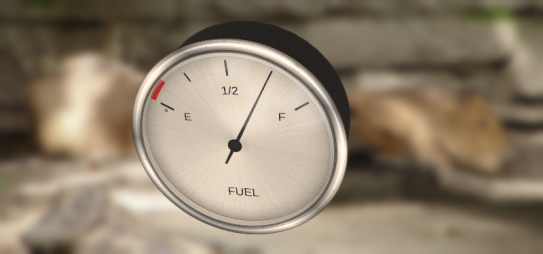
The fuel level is 0.75
